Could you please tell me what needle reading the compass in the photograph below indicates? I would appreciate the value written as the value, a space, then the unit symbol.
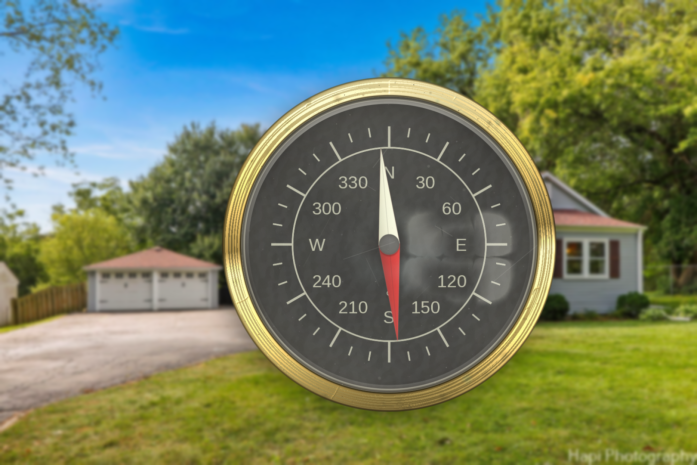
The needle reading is 175 °
